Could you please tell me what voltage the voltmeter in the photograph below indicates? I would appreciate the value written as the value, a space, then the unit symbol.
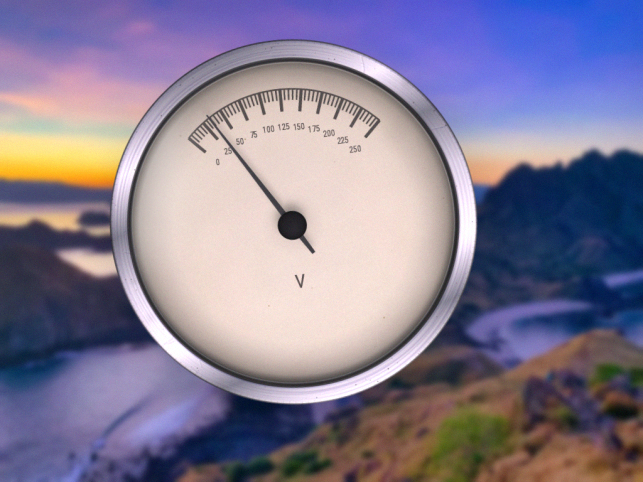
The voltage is 35 V
